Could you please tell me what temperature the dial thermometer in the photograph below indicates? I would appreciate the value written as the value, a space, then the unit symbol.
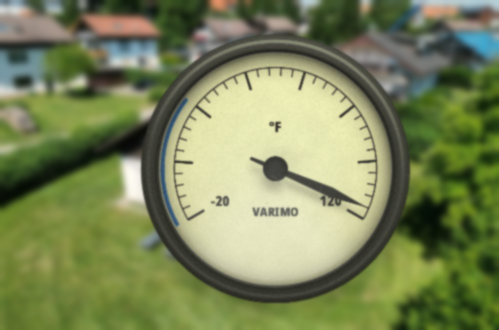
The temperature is 116 °F
